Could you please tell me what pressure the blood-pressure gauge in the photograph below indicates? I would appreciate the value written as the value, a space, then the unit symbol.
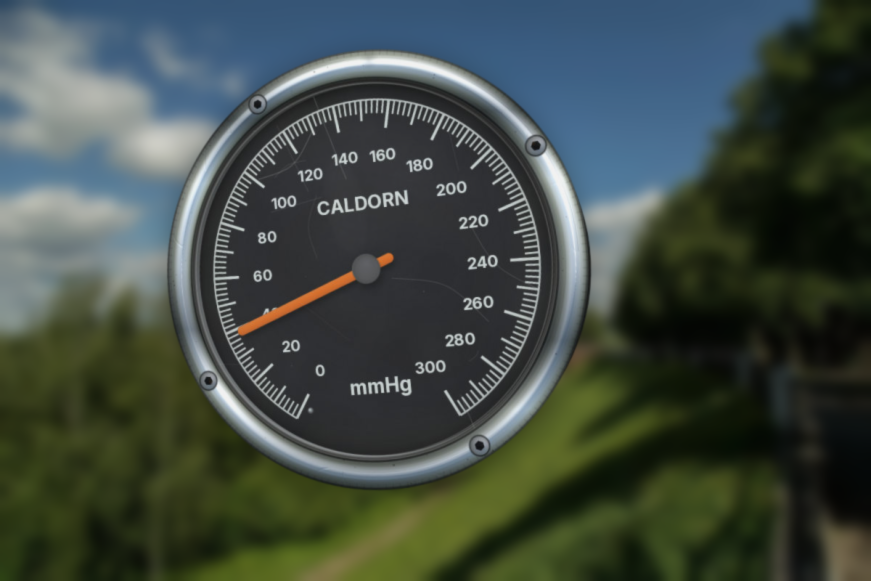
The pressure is 38 mmHg
